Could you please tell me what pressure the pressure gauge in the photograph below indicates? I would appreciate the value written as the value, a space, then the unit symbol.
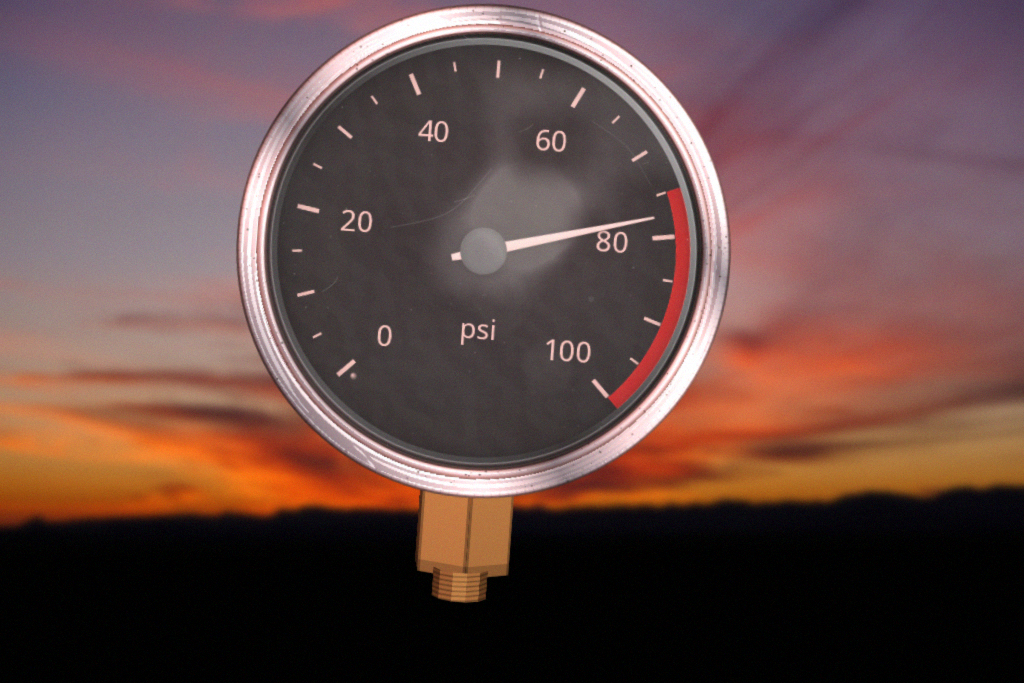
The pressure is 77.5 psi
